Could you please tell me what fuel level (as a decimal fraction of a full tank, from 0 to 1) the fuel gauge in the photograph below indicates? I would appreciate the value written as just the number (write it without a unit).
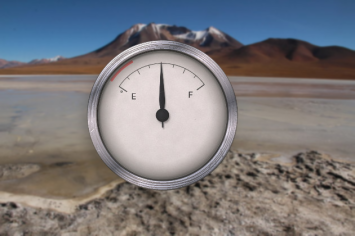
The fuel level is 0.5
